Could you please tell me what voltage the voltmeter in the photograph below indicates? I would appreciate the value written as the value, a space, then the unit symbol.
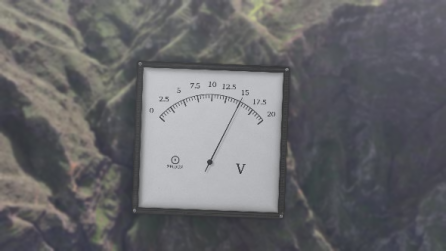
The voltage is 15 V
